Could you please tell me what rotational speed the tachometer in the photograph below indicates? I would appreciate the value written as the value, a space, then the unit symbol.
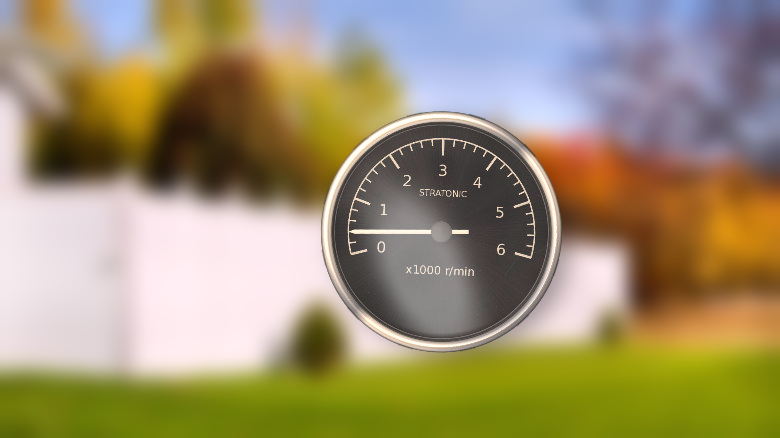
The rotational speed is 400 rpm
